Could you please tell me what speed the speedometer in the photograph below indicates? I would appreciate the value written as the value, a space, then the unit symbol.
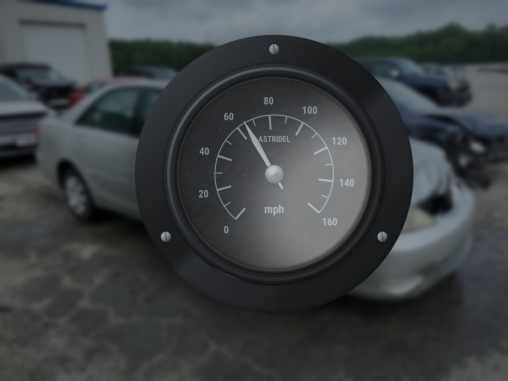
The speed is 65 mph
